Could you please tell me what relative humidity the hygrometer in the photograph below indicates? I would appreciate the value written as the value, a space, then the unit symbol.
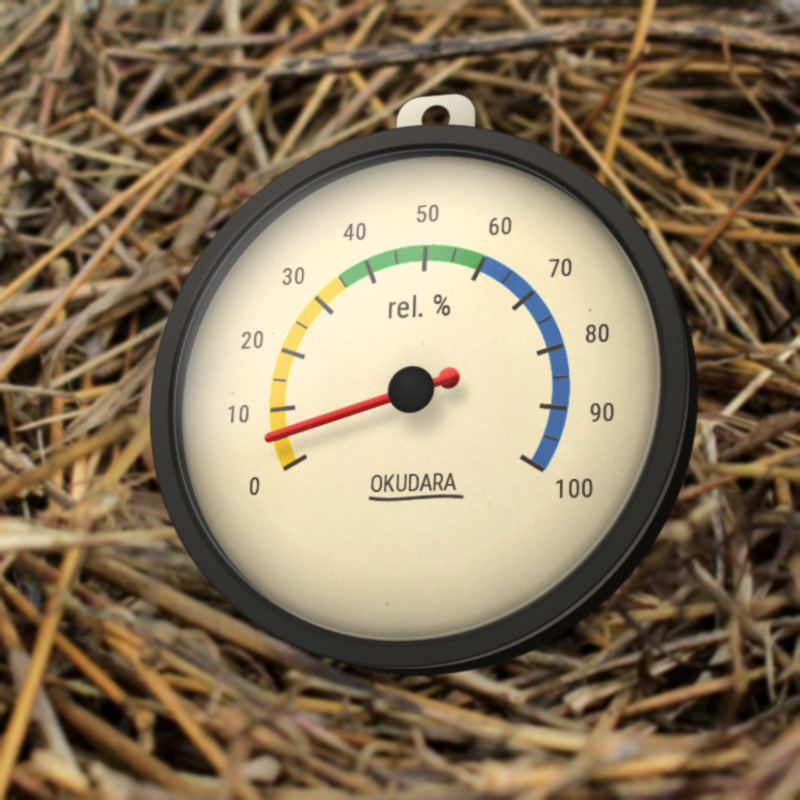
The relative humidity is 5 %
